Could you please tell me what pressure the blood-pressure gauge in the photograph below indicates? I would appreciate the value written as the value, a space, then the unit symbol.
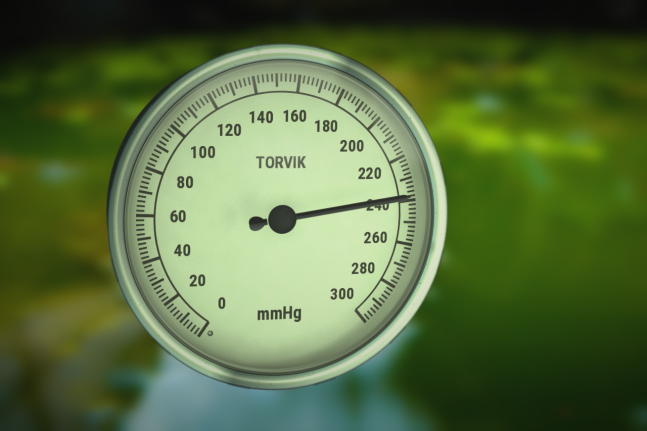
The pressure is 238 mmHg
